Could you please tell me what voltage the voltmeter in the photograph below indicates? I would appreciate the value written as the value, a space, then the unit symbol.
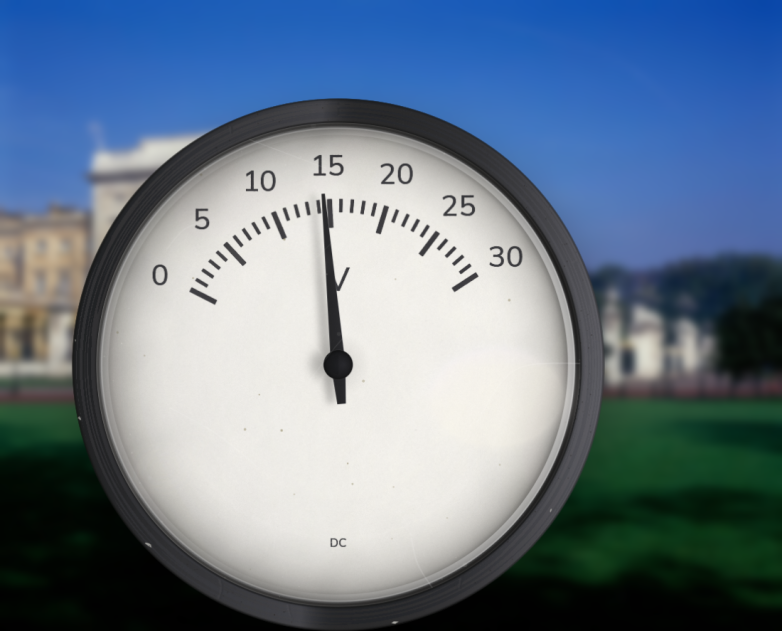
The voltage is 14.5 V
